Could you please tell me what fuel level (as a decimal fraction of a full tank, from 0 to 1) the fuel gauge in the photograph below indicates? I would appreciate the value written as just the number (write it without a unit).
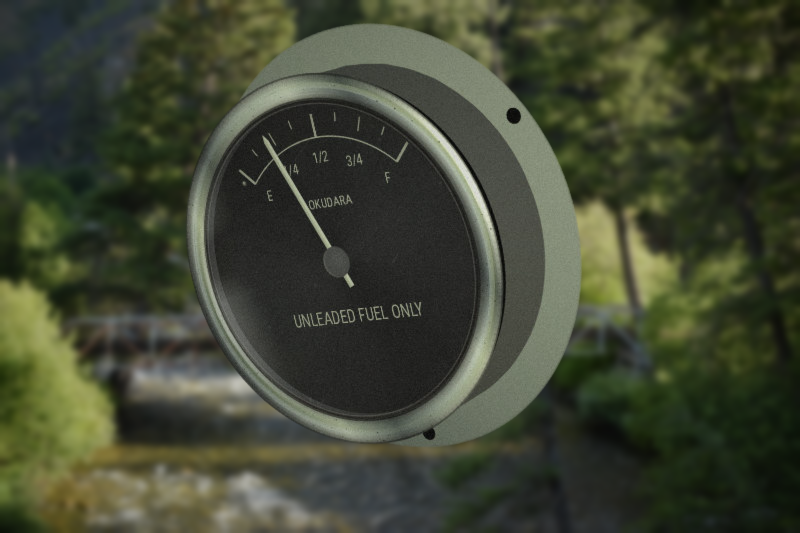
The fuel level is 0.25
